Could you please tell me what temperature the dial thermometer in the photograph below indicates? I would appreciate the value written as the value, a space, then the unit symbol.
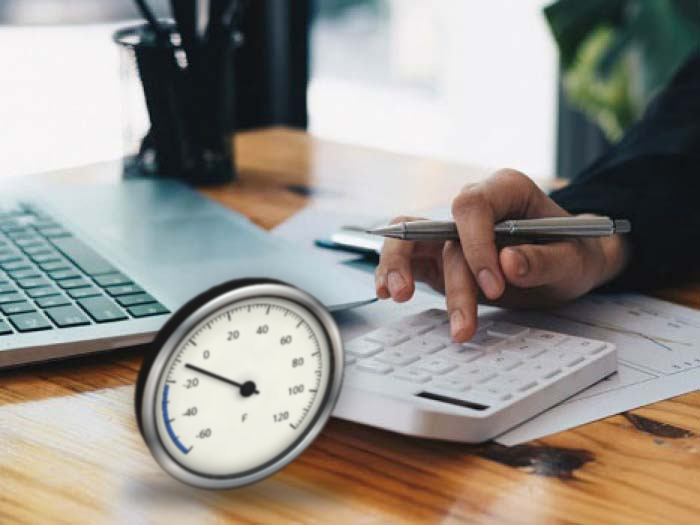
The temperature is -10 °F
